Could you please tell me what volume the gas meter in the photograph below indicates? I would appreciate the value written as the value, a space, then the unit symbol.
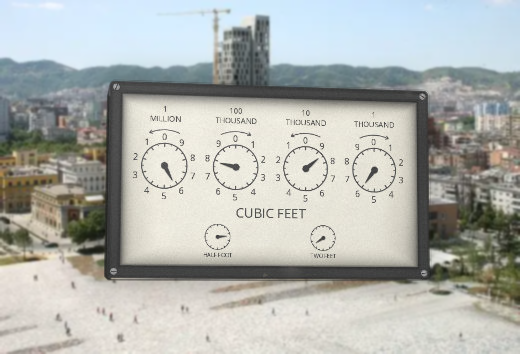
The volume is 578600 ft³
